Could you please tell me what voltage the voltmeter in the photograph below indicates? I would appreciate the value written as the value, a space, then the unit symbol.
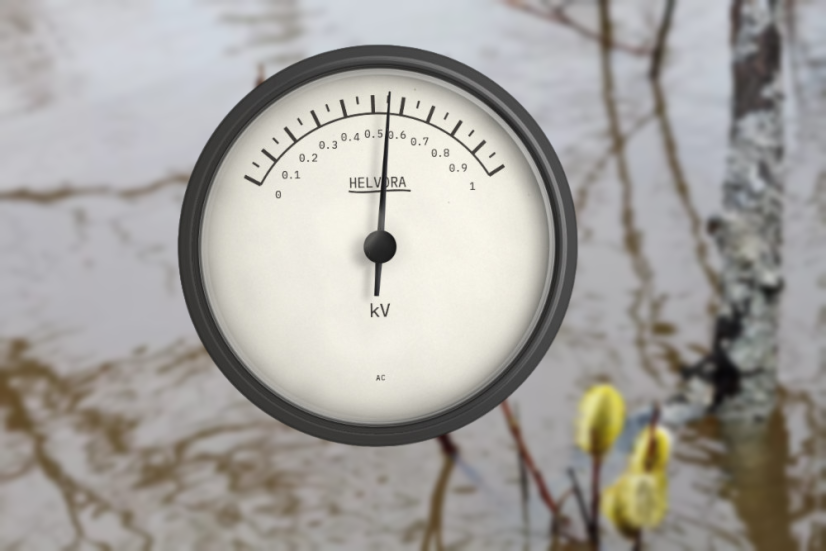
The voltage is 0.55 kV
